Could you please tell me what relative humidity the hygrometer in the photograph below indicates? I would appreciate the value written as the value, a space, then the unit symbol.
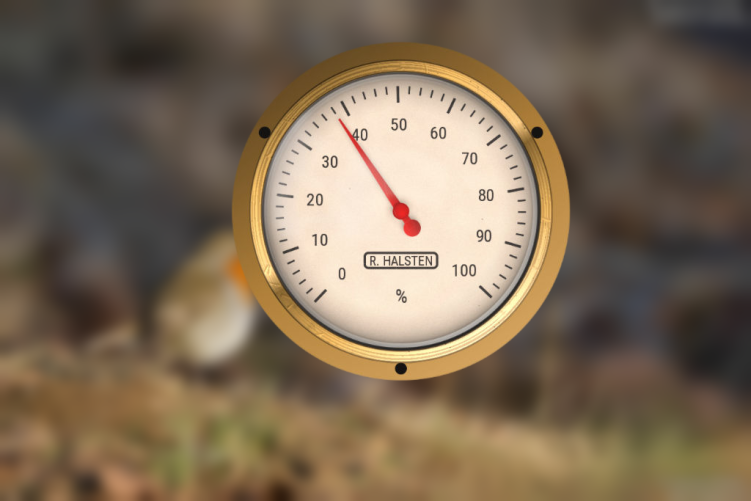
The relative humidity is 38 %
